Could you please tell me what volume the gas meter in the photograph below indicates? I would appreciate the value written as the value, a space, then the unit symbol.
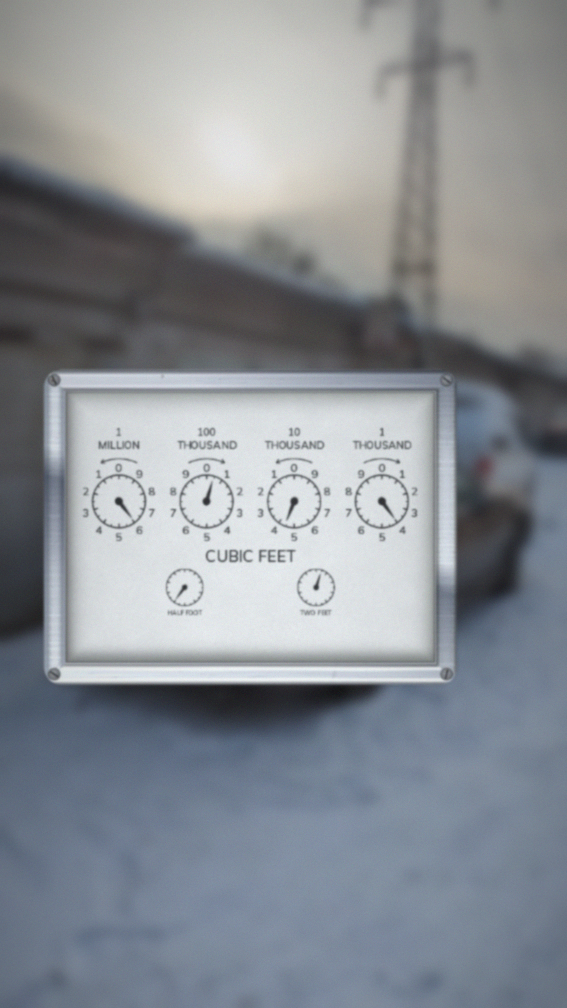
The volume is 604400 ft³
